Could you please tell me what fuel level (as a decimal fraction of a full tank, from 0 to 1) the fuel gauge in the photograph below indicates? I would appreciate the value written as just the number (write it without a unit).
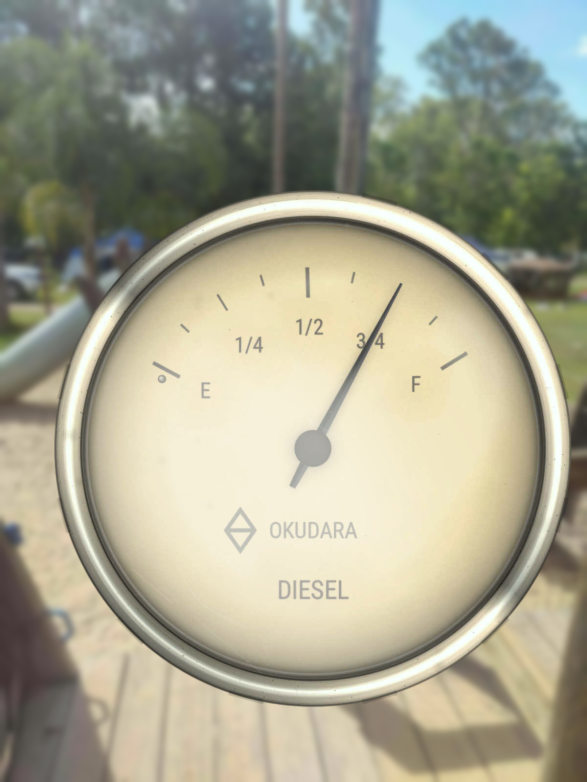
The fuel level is 0.75
